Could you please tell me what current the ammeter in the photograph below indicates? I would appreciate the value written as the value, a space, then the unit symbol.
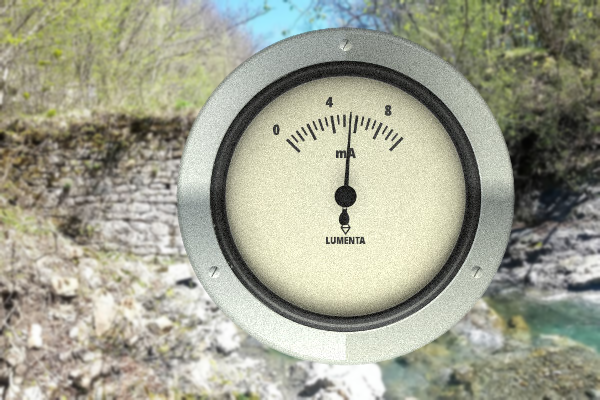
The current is 5.5 mA
